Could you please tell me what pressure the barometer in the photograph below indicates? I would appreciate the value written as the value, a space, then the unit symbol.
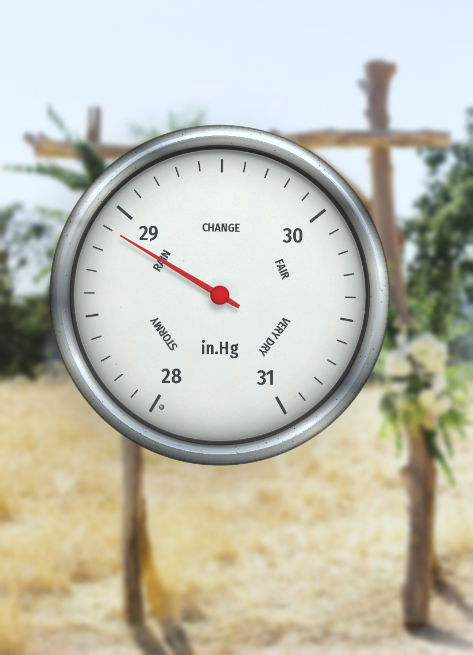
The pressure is 28.9 inHg
